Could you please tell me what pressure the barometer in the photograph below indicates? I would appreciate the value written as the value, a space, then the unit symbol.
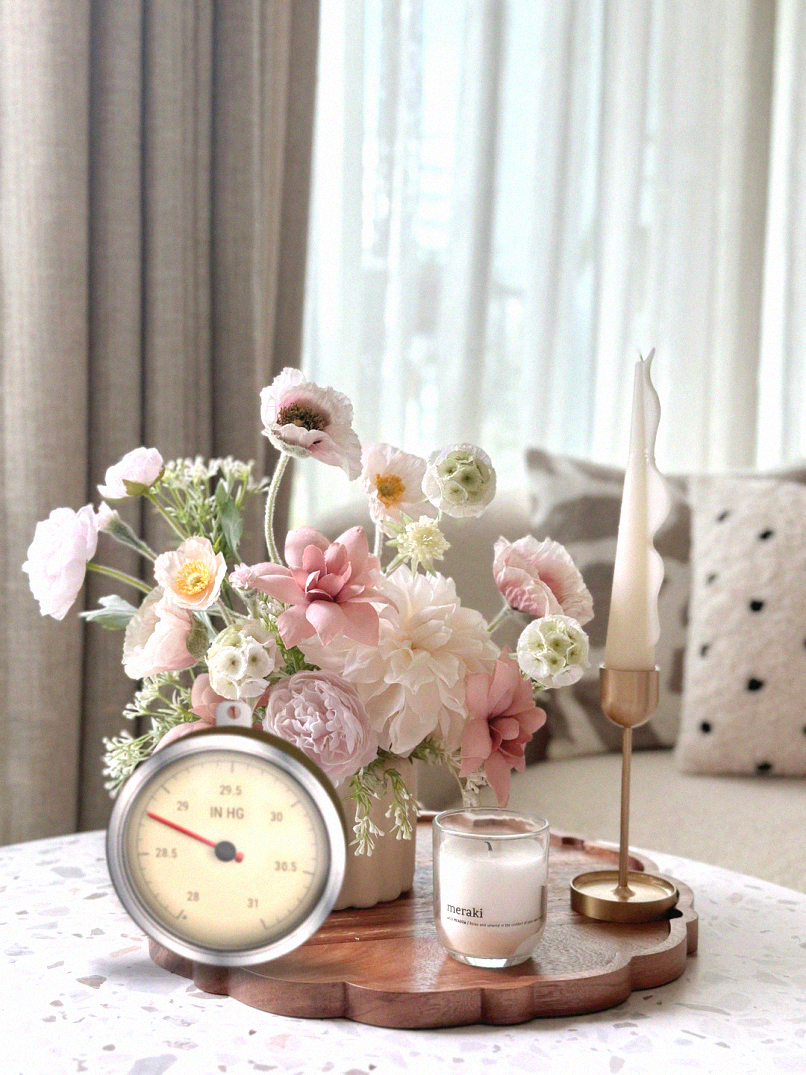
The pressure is 28.8 inHg
